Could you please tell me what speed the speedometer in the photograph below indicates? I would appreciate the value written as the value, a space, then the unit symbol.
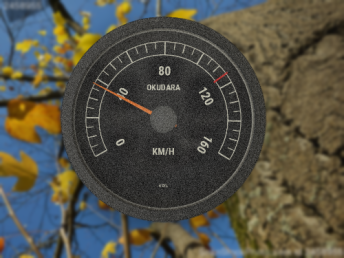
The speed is 37.5 km/h
